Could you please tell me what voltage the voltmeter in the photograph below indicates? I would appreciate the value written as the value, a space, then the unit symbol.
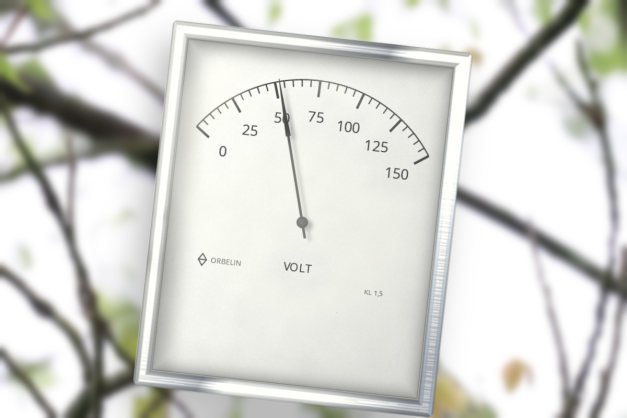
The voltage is 52.5 V
